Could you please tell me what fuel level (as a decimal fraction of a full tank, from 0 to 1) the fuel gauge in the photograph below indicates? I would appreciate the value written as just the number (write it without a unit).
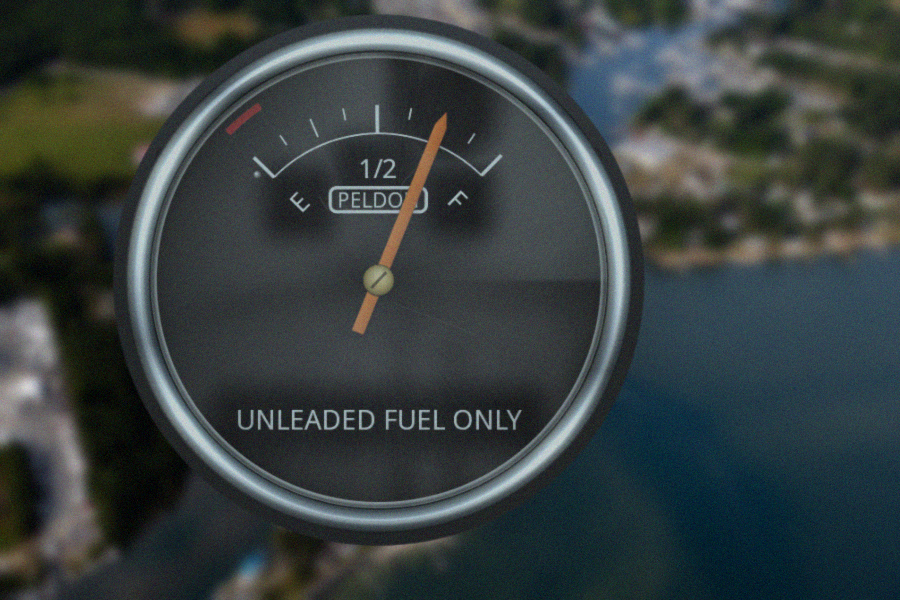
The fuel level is 0.75
